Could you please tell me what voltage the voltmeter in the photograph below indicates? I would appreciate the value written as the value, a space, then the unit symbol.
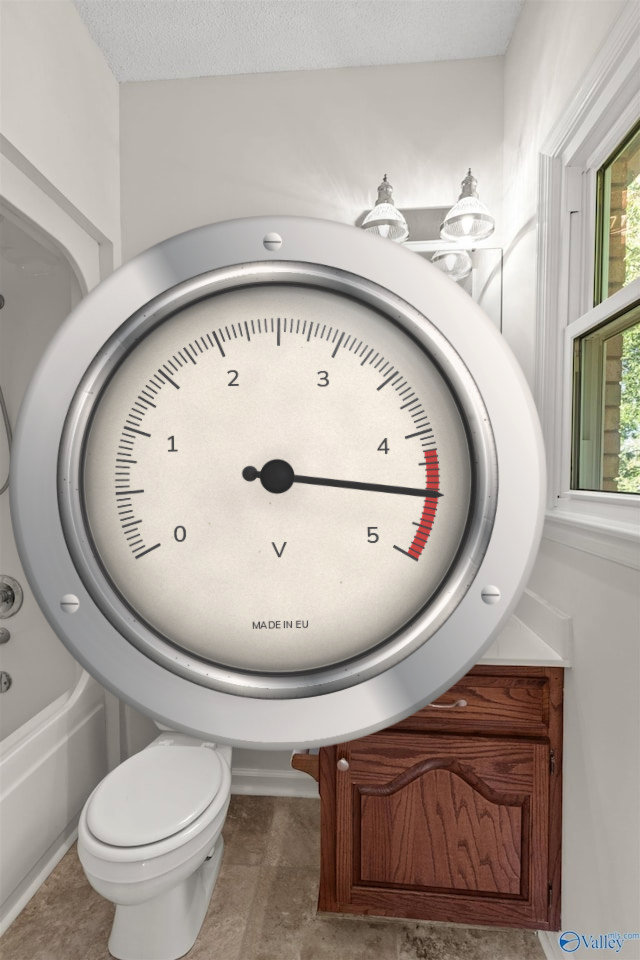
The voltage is 4.5 V
